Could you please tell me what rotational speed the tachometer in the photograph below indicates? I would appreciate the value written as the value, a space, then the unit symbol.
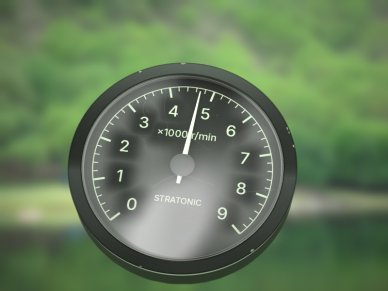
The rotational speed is 4700 rpm
